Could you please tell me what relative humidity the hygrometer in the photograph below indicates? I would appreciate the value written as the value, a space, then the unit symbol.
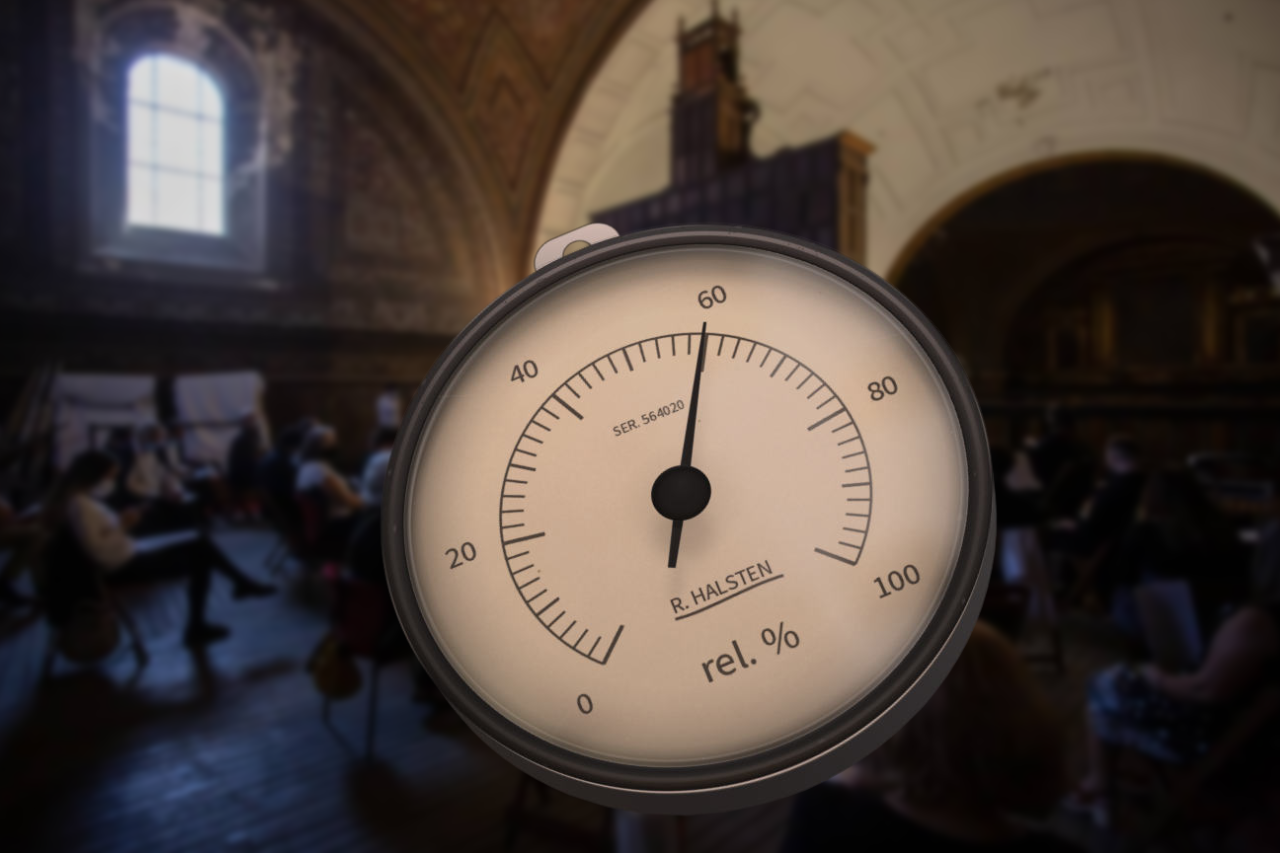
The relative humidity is 60 %
